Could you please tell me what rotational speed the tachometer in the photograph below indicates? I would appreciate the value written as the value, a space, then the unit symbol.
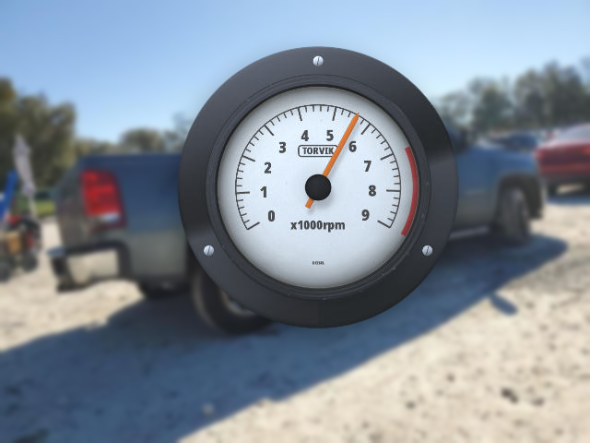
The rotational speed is 5600 rpm
